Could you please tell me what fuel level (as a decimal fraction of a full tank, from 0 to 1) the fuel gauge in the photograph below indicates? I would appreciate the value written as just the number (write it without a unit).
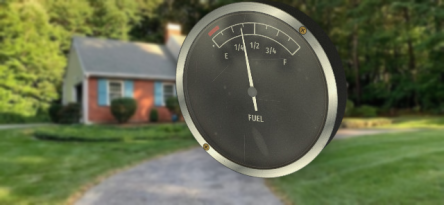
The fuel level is 0.375
